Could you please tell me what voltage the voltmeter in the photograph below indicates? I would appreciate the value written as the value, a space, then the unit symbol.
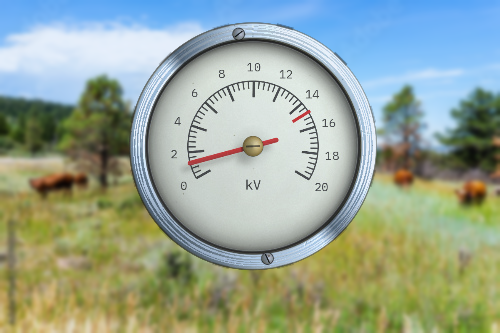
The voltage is 1.2 kV
